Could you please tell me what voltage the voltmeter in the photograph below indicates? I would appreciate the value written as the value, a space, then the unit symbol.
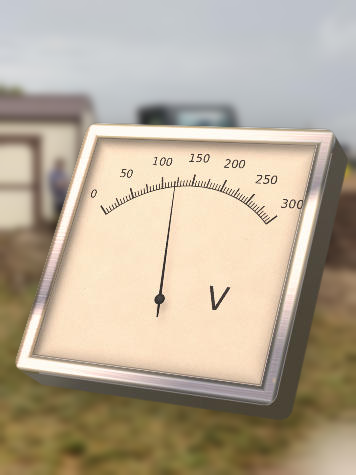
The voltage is 125 V
